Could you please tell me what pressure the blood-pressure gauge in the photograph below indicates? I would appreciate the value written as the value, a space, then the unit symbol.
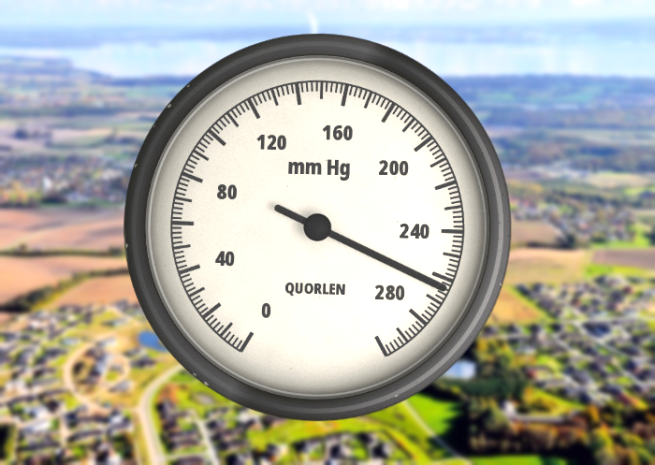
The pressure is 264 mmHg
